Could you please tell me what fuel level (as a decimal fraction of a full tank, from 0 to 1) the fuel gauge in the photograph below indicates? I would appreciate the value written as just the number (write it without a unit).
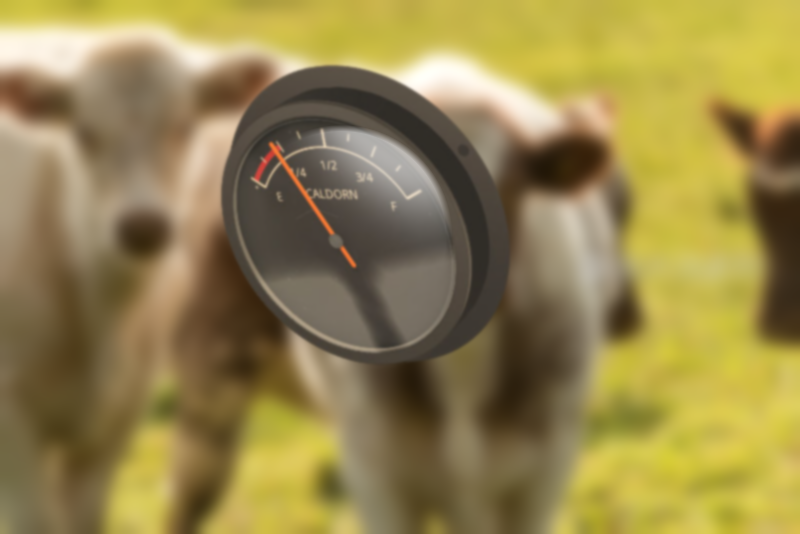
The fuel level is 0.25
